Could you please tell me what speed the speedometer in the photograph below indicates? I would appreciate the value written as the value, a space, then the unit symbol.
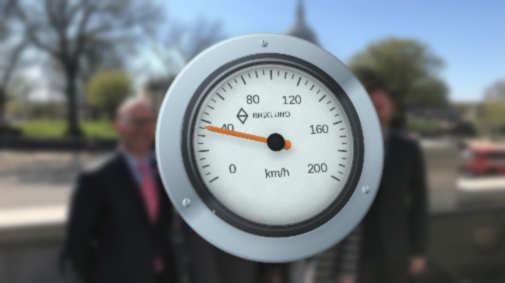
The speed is 35 km/h
